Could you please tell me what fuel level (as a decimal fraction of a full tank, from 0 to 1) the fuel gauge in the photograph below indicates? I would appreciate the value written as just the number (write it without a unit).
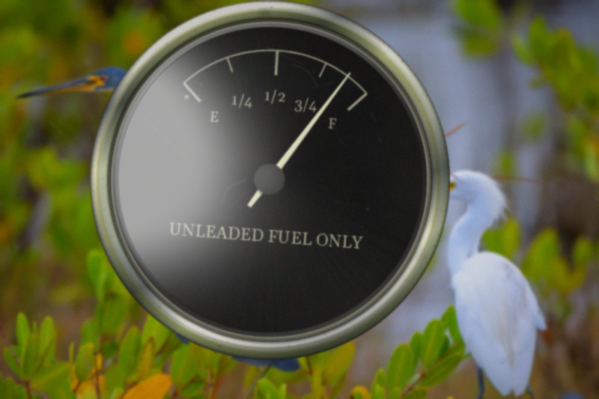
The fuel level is 0.875
